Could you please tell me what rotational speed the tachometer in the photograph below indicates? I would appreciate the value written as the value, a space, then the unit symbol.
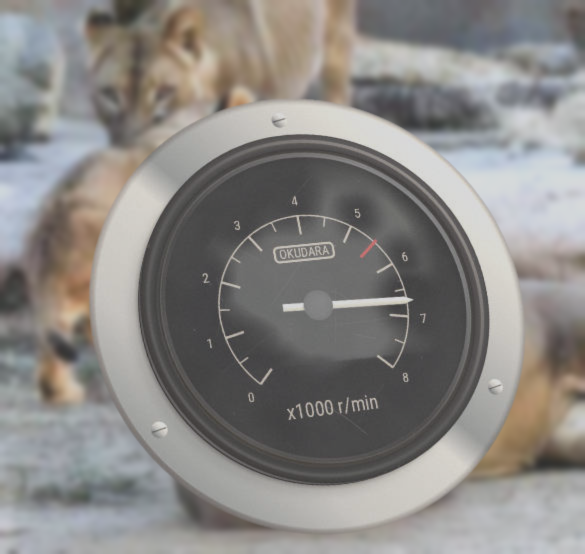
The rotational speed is 6750 rpm
